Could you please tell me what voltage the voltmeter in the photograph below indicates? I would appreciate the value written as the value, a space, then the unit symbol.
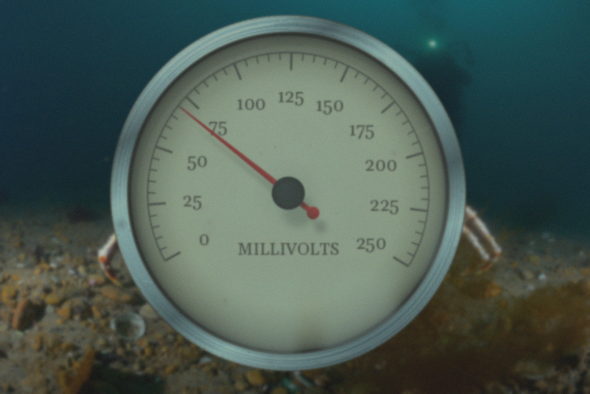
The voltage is 70 mV
